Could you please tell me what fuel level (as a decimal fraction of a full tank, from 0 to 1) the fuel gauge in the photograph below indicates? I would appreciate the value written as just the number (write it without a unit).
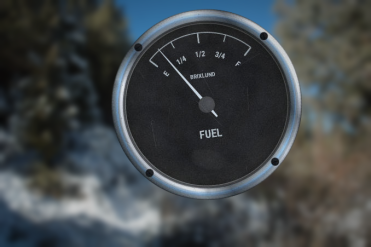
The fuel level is 0.125
